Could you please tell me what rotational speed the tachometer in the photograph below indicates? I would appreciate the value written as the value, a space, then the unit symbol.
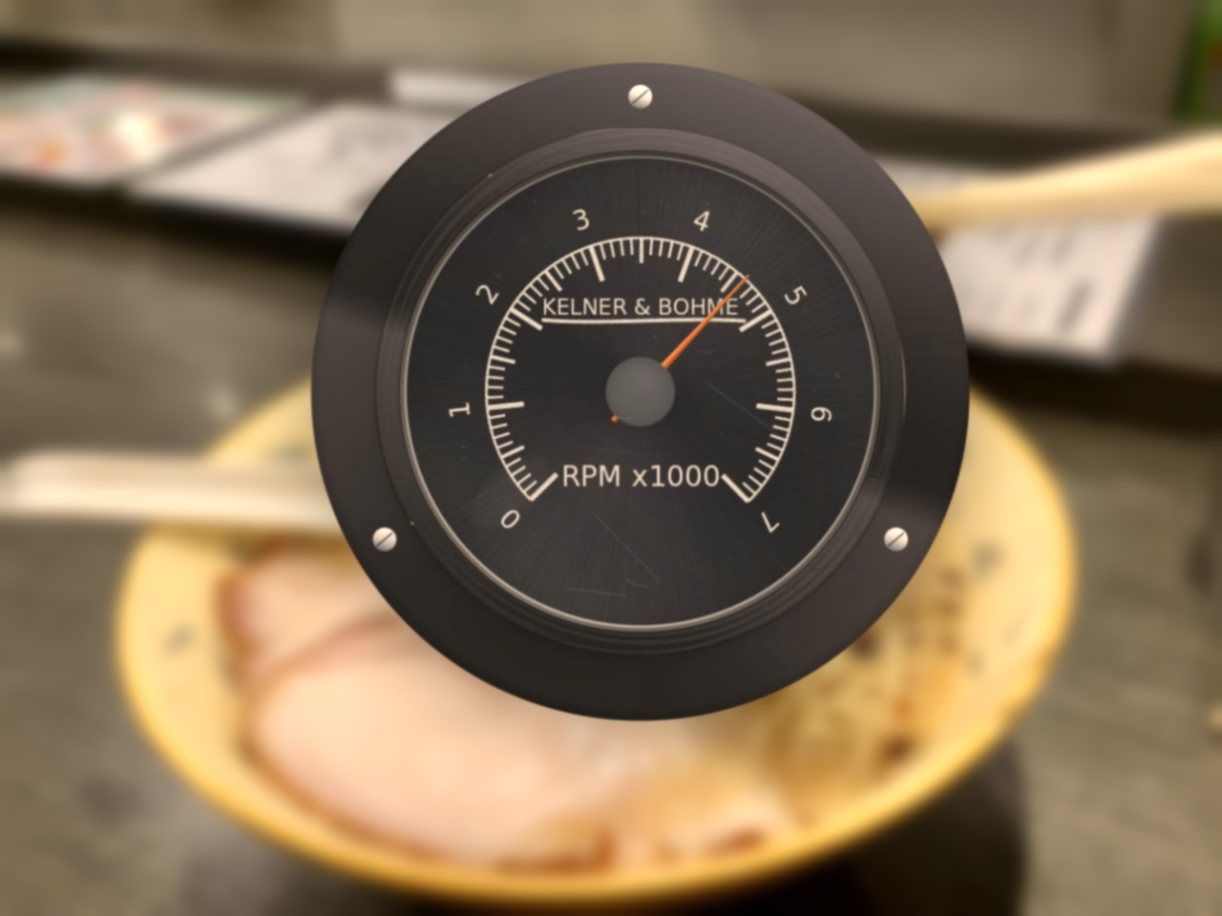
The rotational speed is 4600 rpm
